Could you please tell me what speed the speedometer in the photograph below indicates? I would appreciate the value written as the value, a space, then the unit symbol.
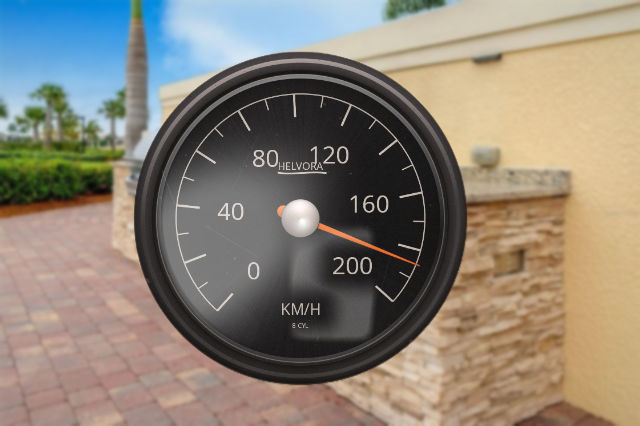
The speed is 185 km/h
